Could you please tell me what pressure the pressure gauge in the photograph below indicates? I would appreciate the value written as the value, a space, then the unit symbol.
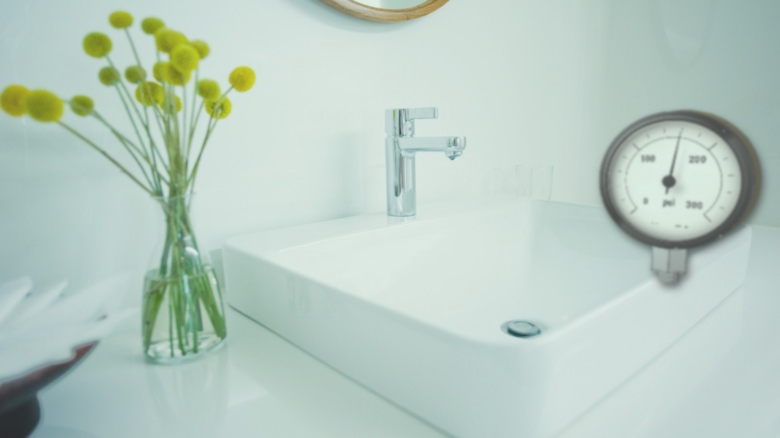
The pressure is 160 psi
